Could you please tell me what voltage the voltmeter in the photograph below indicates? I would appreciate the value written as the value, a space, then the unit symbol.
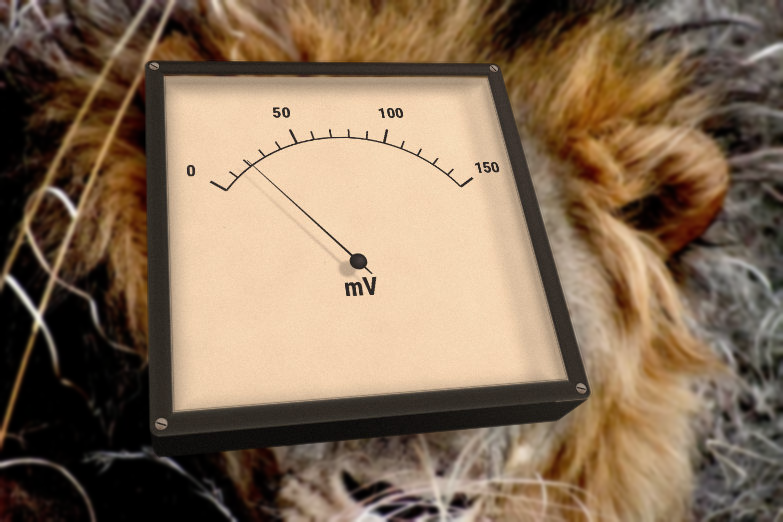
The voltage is 20 mV
